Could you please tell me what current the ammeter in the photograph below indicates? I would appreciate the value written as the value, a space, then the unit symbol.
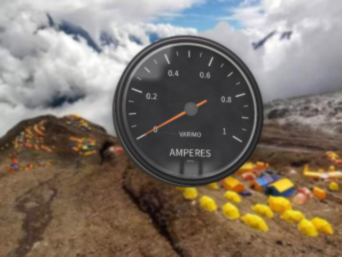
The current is 0 A
